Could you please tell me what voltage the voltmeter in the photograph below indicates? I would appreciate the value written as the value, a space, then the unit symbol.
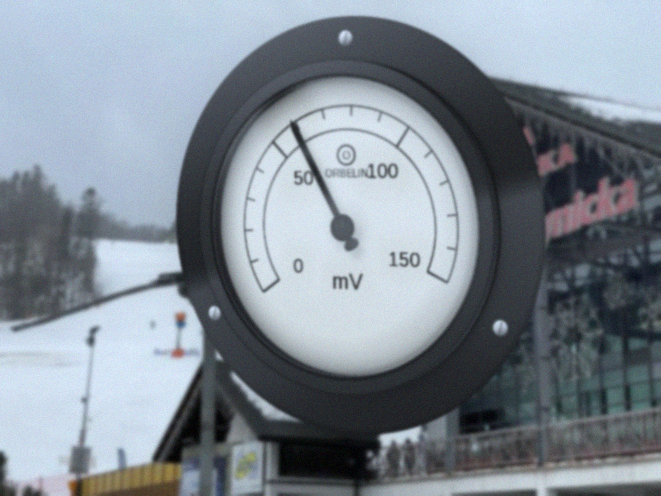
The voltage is 60 mV
